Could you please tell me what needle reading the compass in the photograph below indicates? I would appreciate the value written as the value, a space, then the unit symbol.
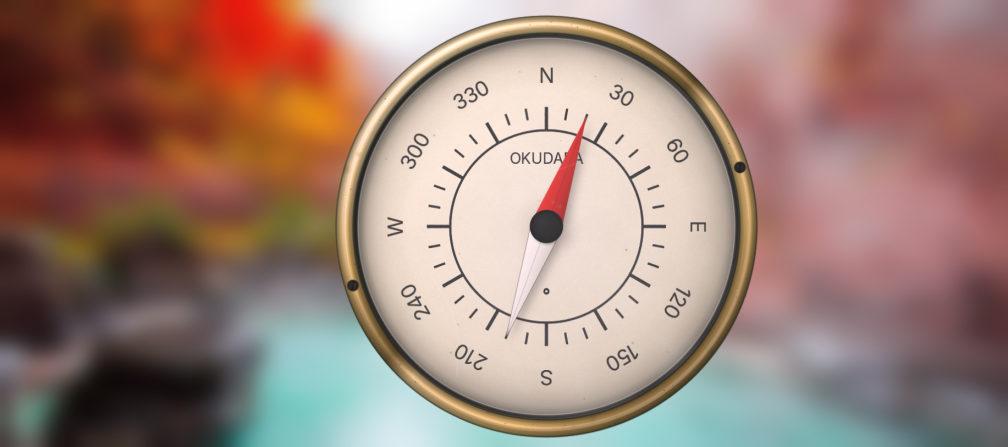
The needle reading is 20 °
